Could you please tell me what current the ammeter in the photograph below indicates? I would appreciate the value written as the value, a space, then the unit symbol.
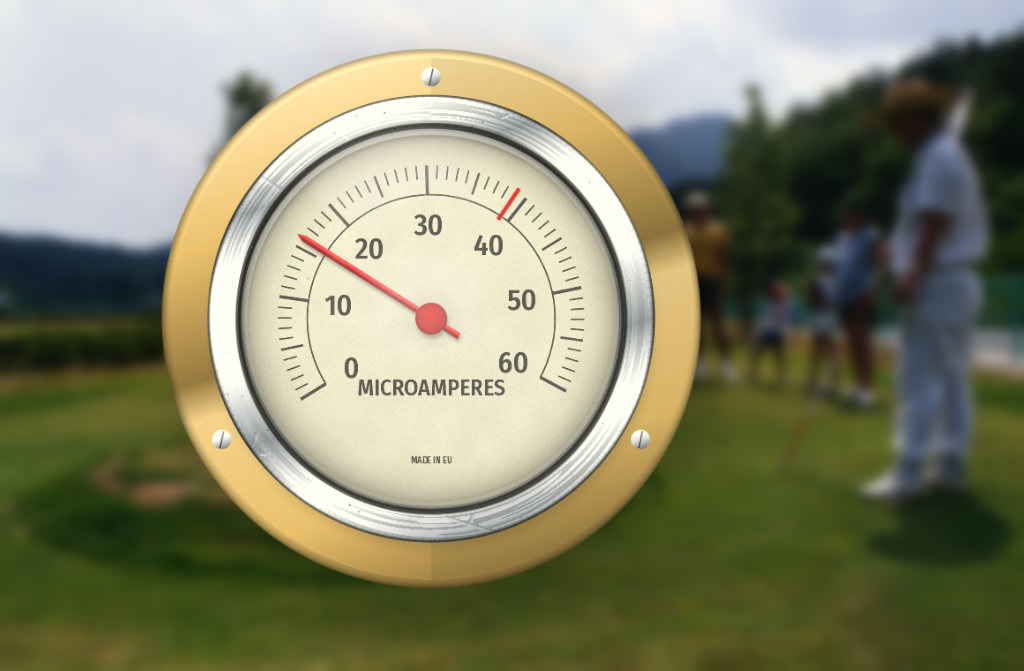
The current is 16 µA
